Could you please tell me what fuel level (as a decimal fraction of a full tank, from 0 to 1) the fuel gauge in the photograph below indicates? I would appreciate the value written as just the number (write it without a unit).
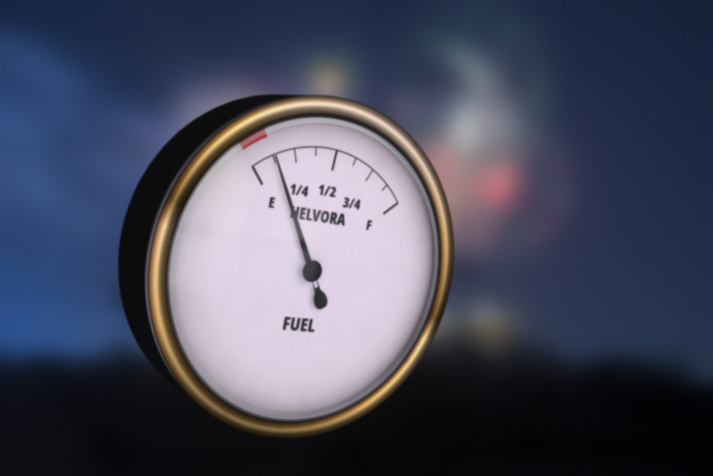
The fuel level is 0.125
